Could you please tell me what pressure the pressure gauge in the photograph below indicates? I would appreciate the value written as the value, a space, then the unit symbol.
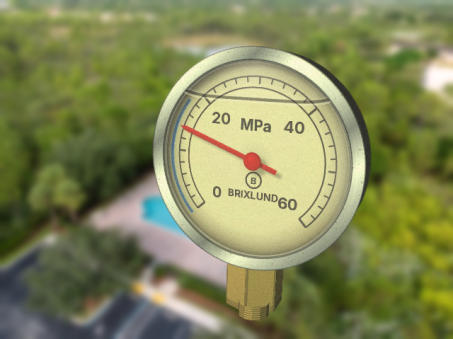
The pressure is 14 MPa
